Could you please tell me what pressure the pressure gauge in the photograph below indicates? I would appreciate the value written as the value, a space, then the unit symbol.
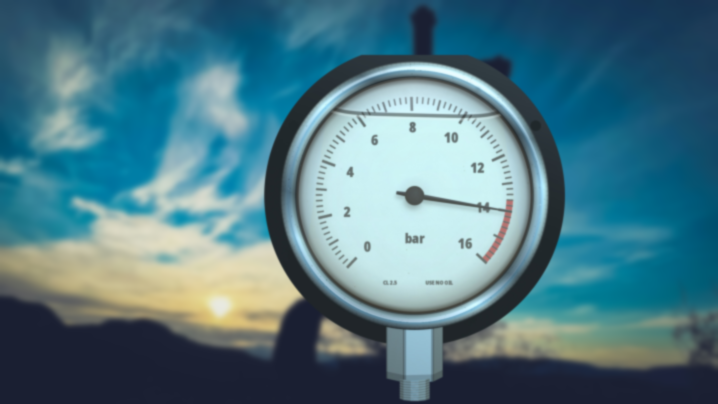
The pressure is 14 bar
